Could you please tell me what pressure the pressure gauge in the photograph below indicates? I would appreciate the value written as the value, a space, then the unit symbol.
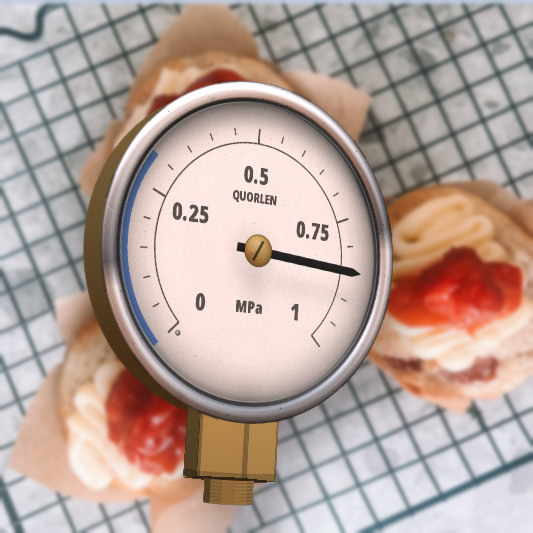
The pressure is 0.85 MPa
